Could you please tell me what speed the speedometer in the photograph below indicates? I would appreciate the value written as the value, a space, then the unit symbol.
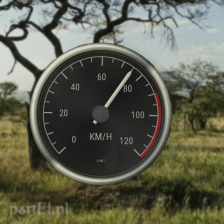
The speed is 75 km/h
